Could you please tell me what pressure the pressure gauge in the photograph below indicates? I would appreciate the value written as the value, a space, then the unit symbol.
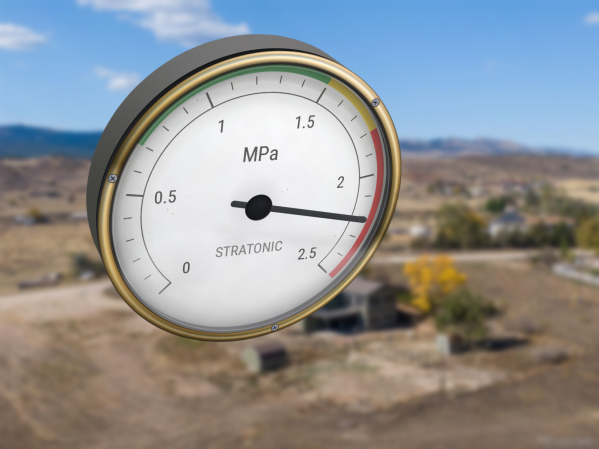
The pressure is 2.2 MPa
